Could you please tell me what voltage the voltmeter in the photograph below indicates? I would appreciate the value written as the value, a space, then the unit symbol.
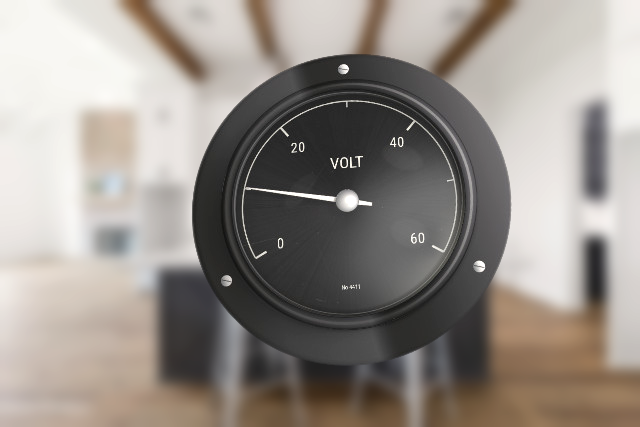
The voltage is 10 V
